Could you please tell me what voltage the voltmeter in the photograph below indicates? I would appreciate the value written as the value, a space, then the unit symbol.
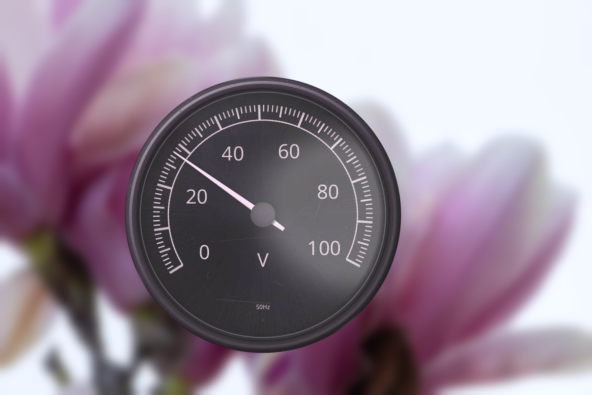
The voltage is 28 V
